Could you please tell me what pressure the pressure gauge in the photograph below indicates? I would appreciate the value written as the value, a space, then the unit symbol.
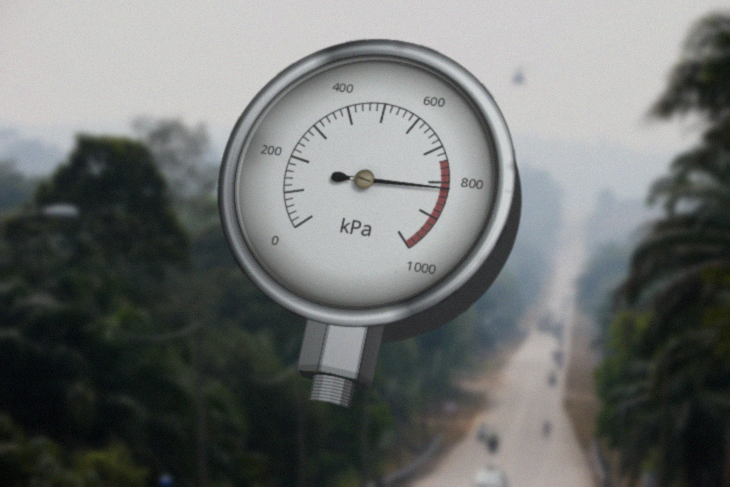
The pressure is 820 kPa
